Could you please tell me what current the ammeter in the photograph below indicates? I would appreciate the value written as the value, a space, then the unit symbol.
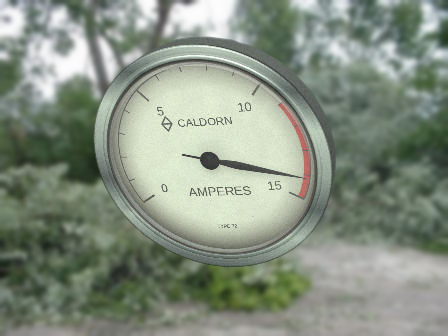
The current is 14 A
